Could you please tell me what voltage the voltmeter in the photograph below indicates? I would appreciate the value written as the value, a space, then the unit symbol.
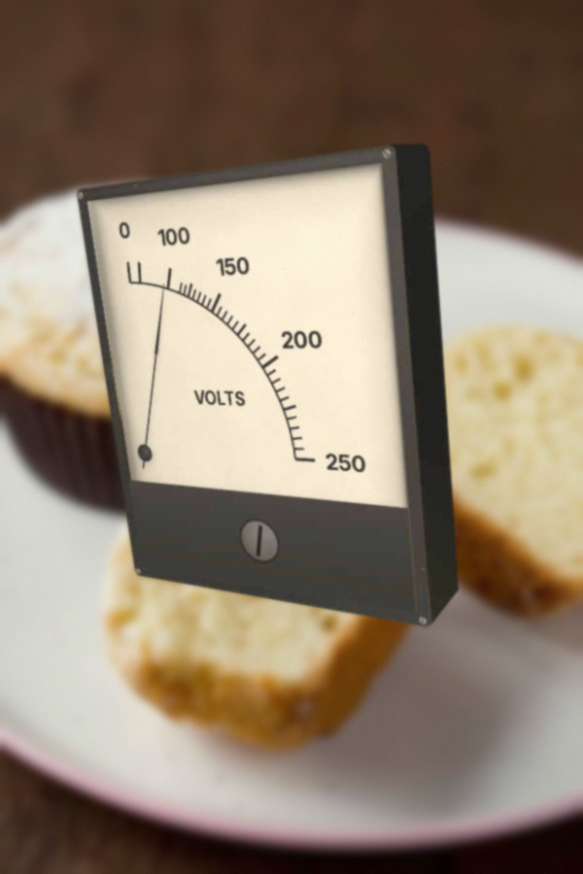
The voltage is 100 V
